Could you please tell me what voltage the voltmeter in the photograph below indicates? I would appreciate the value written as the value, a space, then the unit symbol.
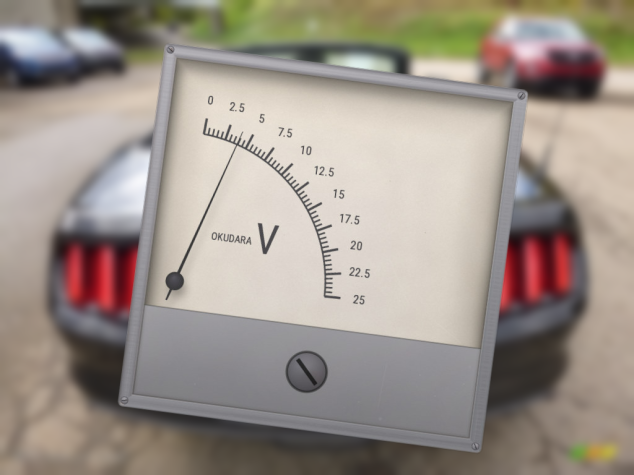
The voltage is 4 V
